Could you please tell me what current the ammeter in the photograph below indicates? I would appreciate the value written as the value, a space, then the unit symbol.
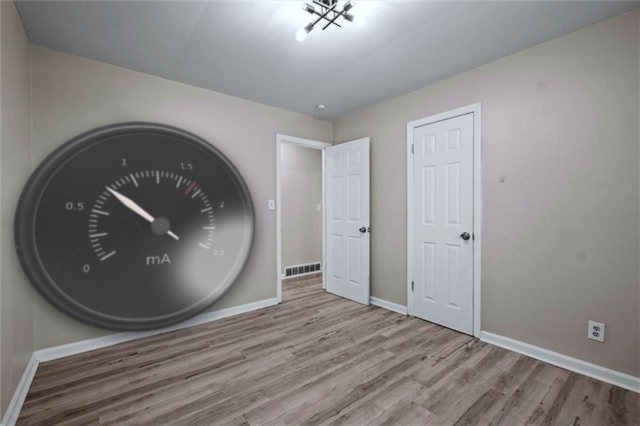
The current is 0.75 mA
